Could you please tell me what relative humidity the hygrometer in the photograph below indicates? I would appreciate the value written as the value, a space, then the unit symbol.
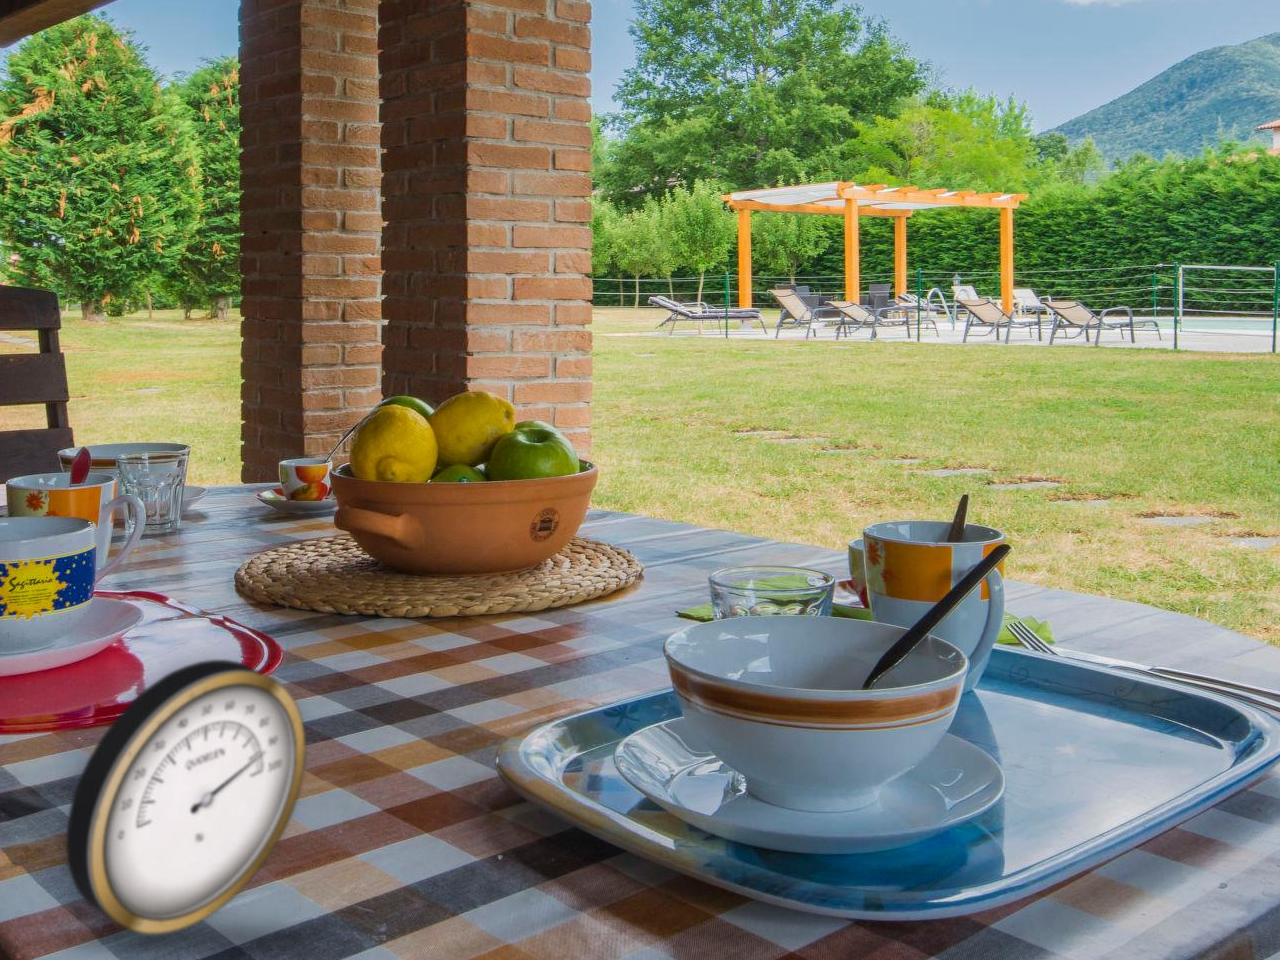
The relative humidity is 90 %
